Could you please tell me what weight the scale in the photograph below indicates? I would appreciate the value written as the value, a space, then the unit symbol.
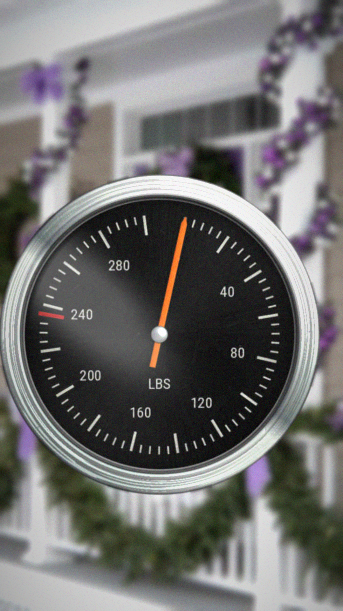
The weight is 0 lb
